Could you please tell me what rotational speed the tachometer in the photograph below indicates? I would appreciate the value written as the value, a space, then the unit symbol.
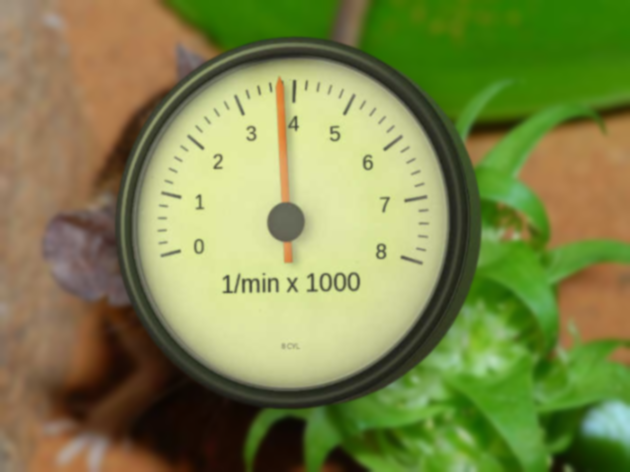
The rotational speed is 3800 rpm
